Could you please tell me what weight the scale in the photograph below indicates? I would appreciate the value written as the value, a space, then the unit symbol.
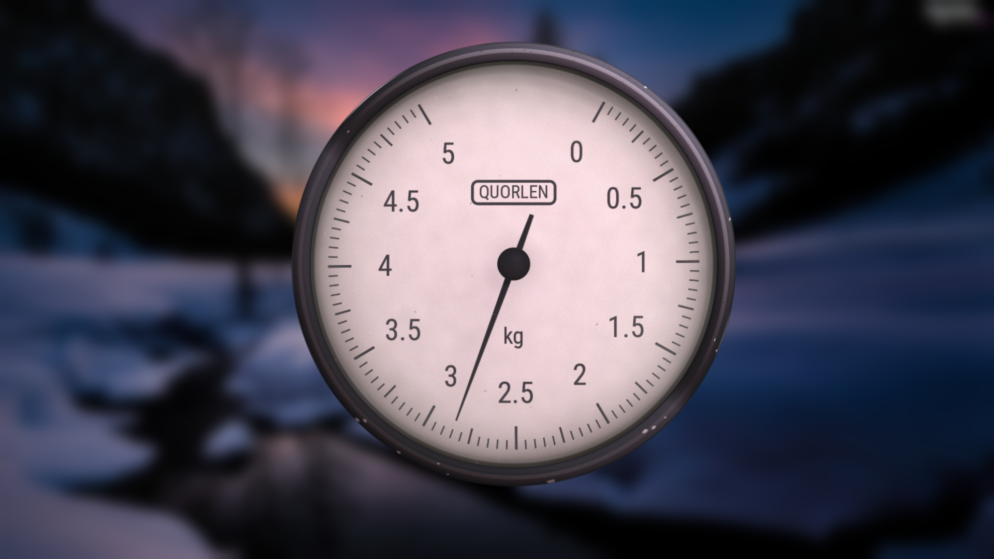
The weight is 2.85 kg
